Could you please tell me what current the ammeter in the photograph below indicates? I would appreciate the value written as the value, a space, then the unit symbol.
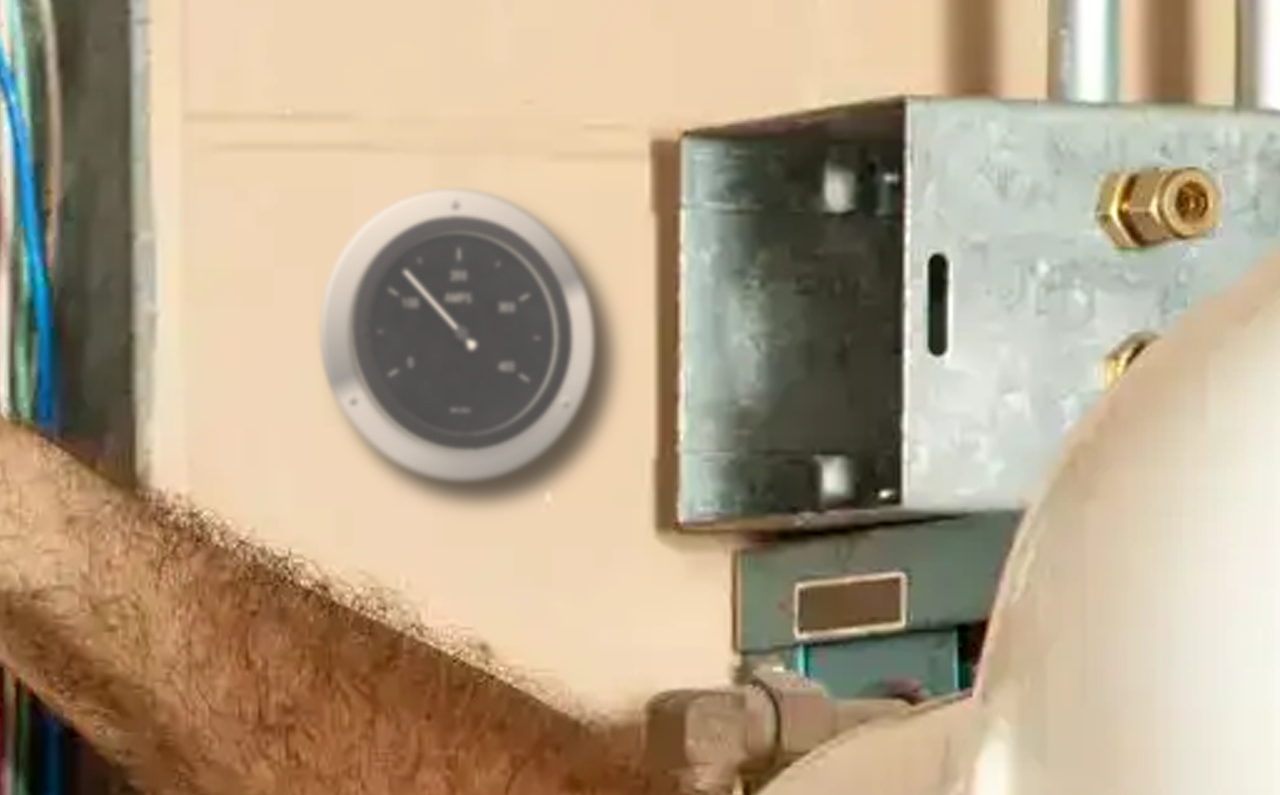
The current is 125 A
